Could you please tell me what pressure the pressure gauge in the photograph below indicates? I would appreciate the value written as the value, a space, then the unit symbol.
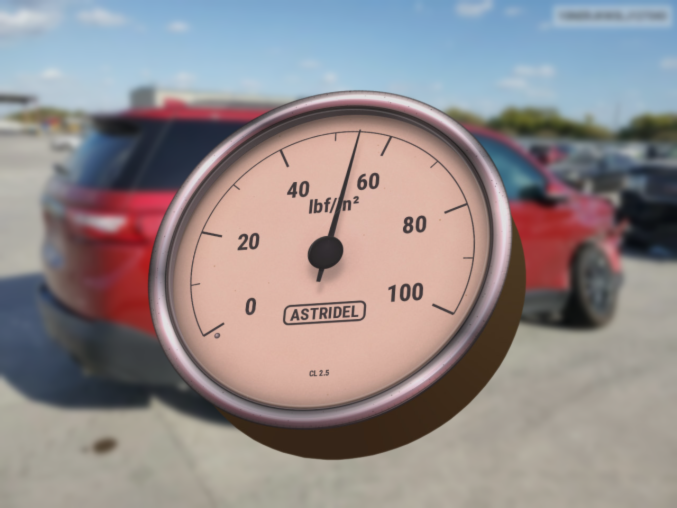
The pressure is 55 psi
